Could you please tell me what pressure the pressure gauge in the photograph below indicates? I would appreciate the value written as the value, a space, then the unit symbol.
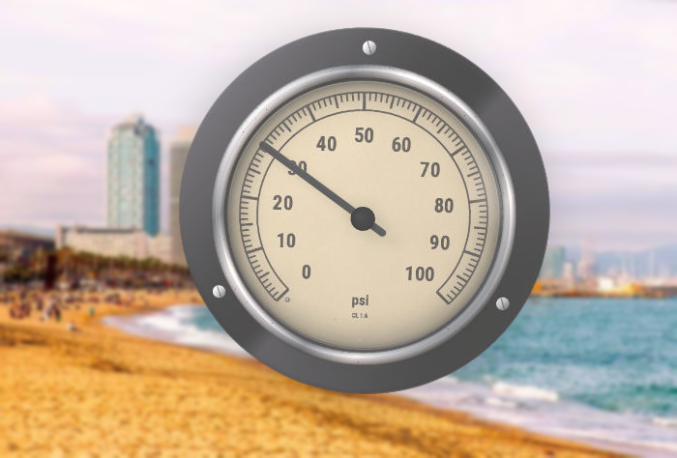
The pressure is 30 psi
